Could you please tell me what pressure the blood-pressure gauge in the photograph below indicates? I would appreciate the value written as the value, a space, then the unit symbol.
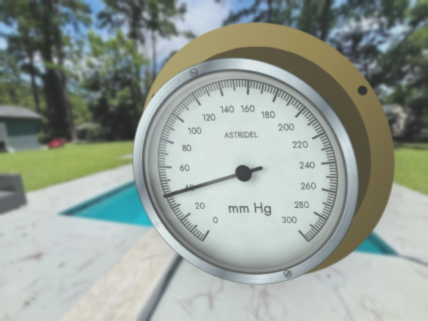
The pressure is 40 mmHg
